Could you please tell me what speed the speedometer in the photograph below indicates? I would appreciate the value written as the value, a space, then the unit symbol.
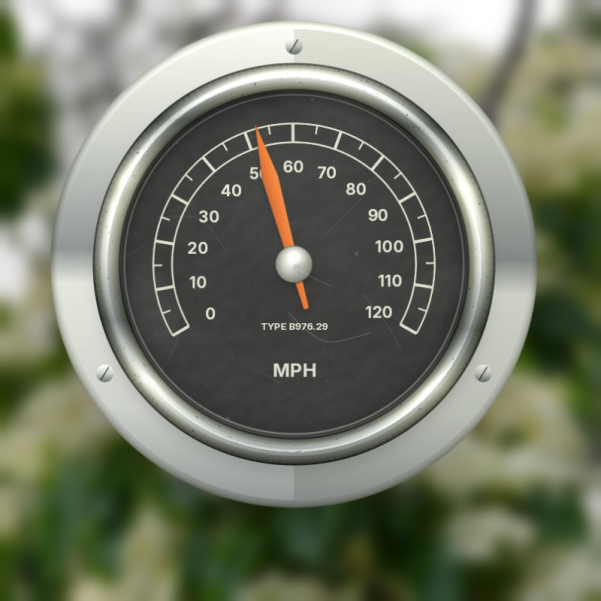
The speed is 52.5 mph
